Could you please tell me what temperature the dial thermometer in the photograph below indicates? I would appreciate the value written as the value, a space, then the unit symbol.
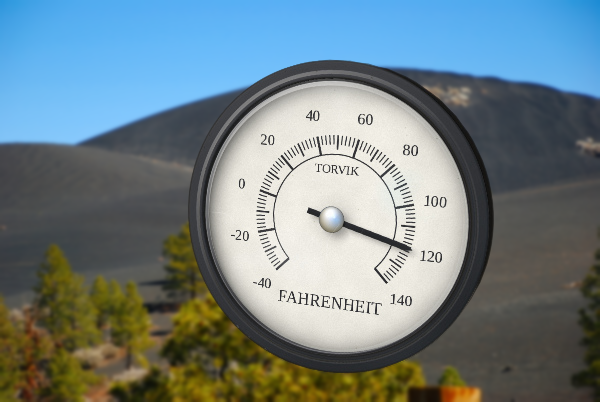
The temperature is 120 °F
